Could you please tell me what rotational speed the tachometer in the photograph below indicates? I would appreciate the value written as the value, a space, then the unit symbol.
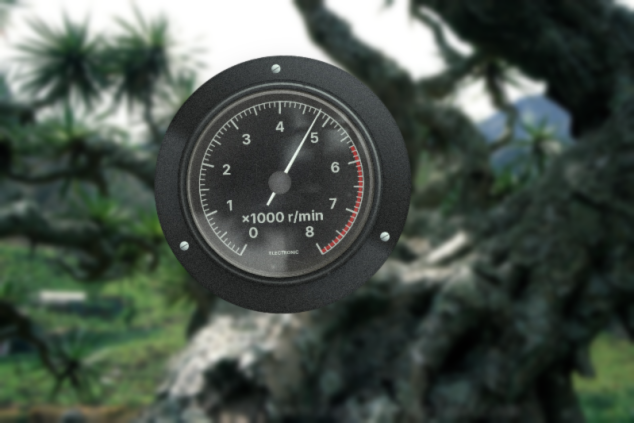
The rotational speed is 4800 rpm
